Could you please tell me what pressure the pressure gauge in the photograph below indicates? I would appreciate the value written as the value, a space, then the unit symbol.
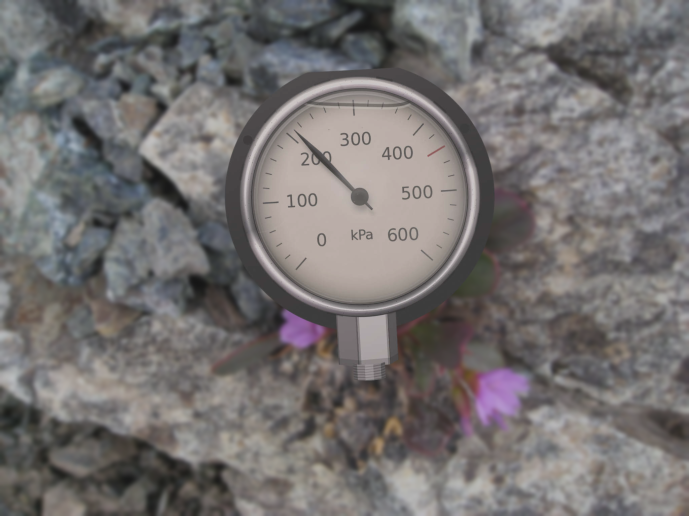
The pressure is 210 kPa
